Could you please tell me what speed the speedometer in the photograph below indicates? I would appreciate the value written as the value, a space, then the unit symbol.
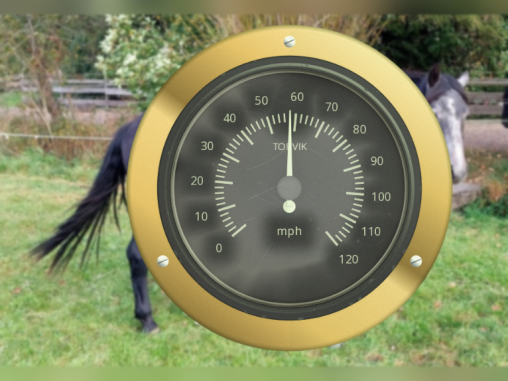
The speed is 58 mph
